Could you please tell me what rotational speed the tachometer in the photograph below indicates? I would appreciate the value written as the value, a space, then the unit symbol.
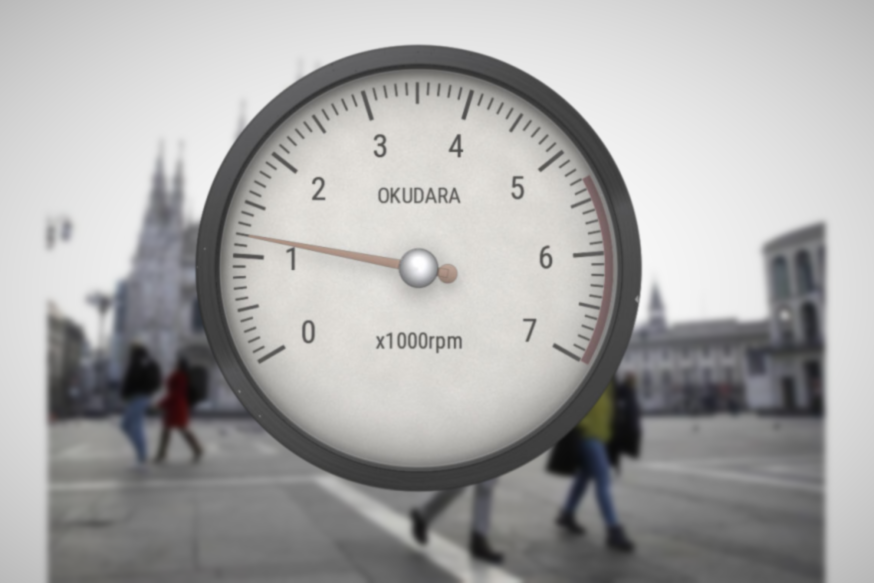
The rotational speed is 1200 rpm
